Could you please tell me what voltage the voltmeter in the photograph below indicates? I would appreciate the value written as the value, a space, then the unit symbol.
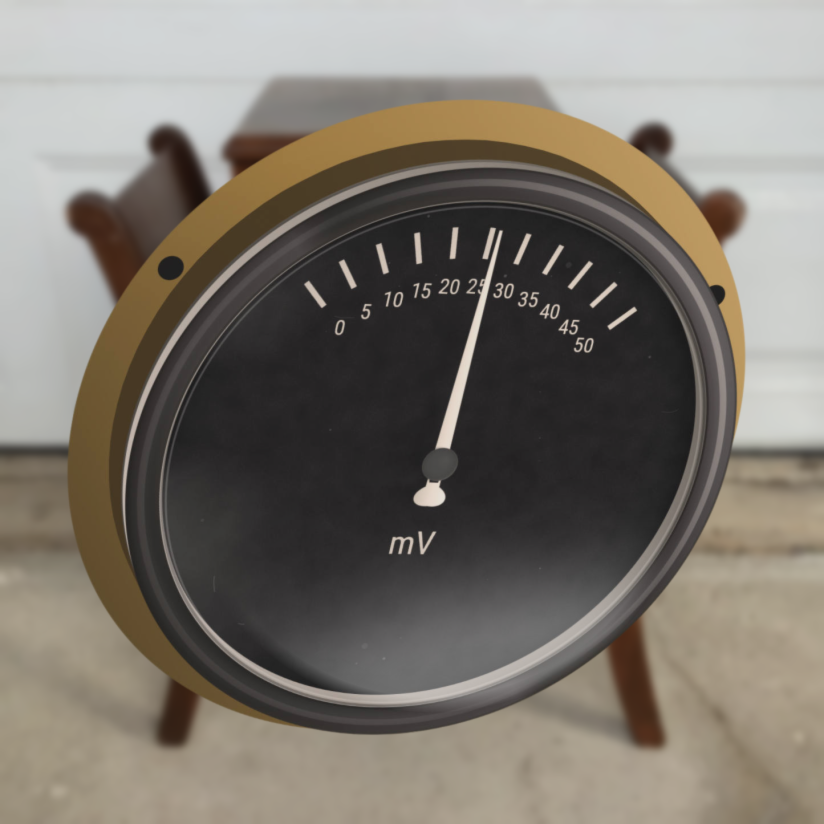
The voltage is 25 mV
